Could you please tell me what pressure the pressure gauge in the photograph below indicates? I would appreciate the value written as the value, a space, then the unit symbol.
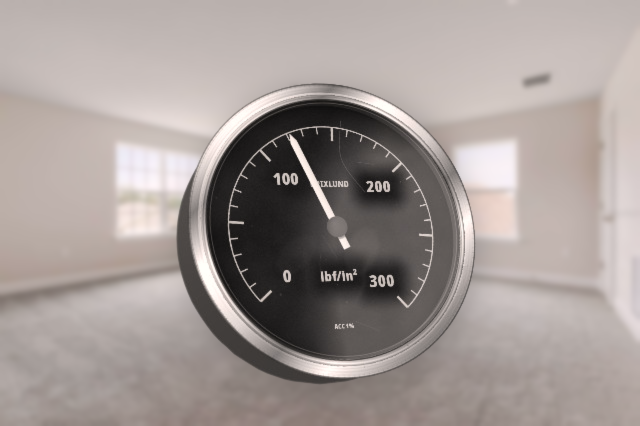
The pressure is 120 psi
